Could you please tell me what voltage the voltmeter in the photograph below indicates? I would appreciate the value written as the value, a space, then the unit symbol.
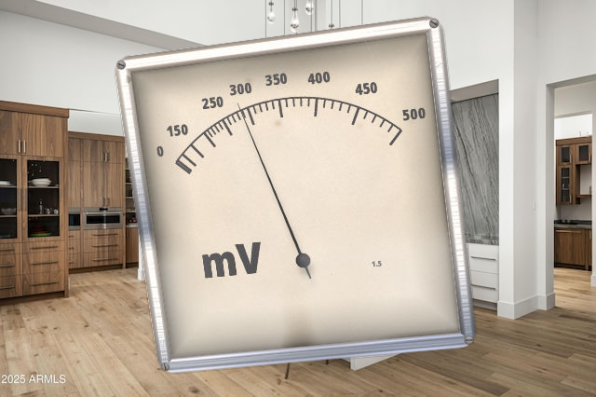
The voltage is 290 mV
